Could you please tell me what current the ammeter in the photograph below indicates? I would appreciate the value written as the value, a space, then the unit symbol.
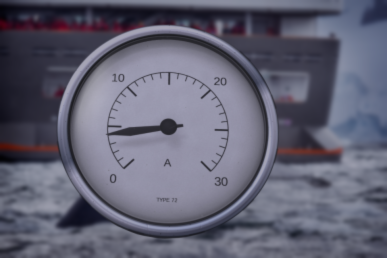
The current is 4 A
